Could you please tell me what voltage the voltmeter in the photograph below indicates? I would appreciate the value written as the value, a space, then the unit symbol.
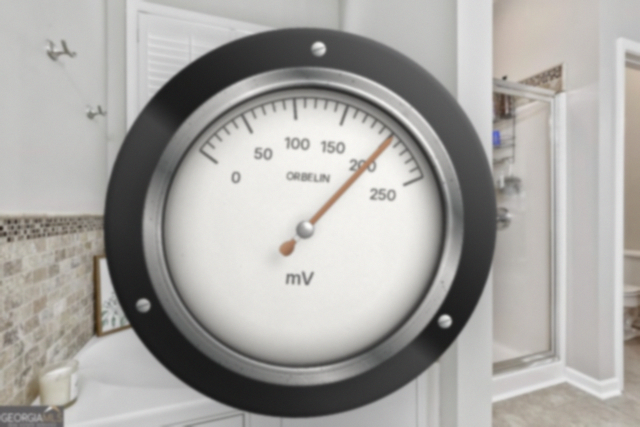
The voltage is 200 mV
